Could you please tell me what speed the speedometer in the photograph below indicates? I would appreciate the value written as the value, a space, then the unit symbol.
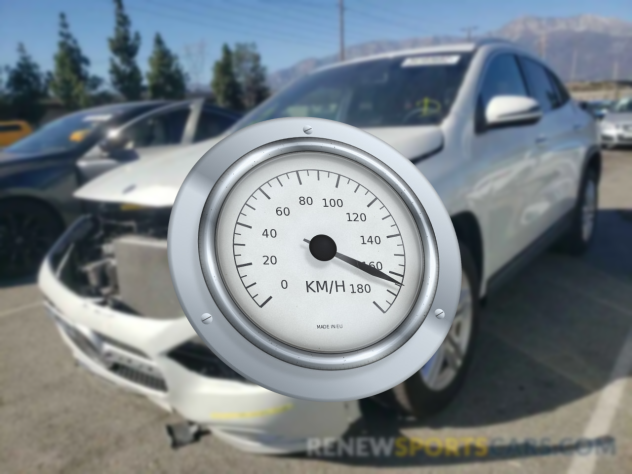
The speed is 165 km/h
